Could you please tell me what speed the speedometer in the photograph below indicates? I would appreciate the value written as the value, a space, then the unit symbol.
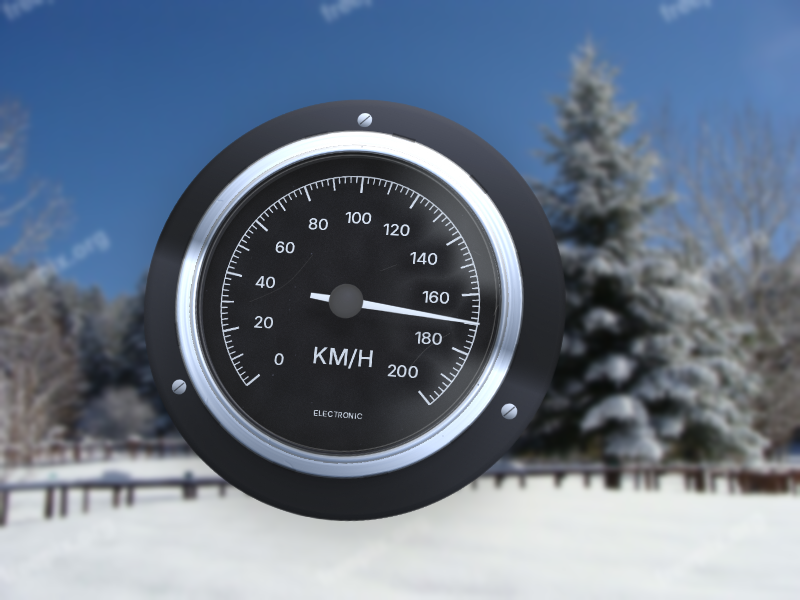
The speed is 170 km/h
